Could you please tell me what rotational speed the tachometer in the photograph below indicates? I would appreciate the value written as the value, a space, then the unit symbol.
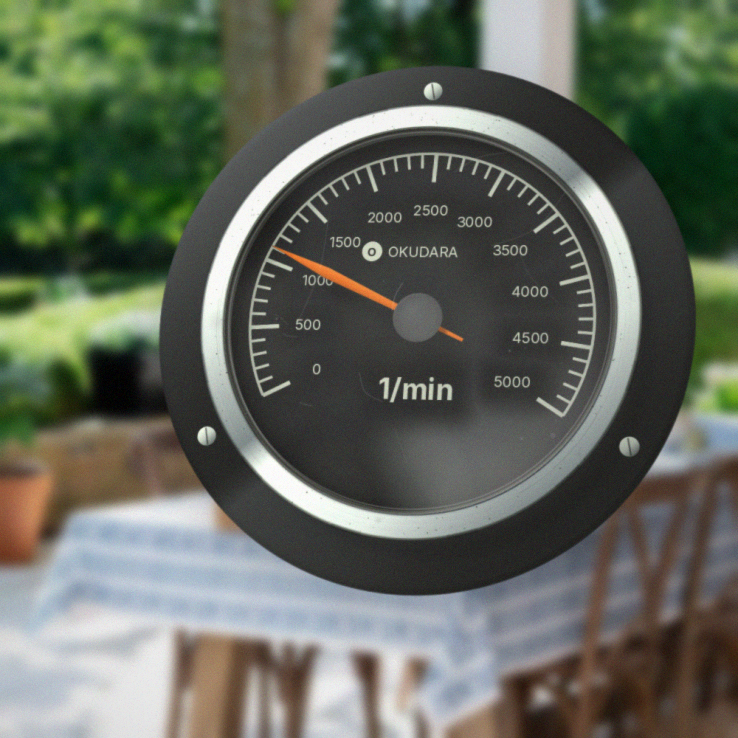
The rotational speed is 1100 rpm
